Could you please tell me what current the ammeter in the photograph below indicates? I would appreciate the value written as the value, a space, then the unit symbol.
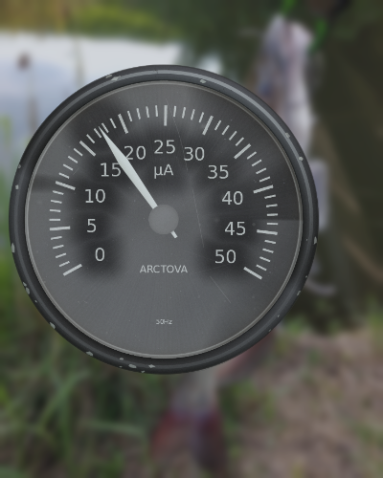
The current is 17.5 µA
